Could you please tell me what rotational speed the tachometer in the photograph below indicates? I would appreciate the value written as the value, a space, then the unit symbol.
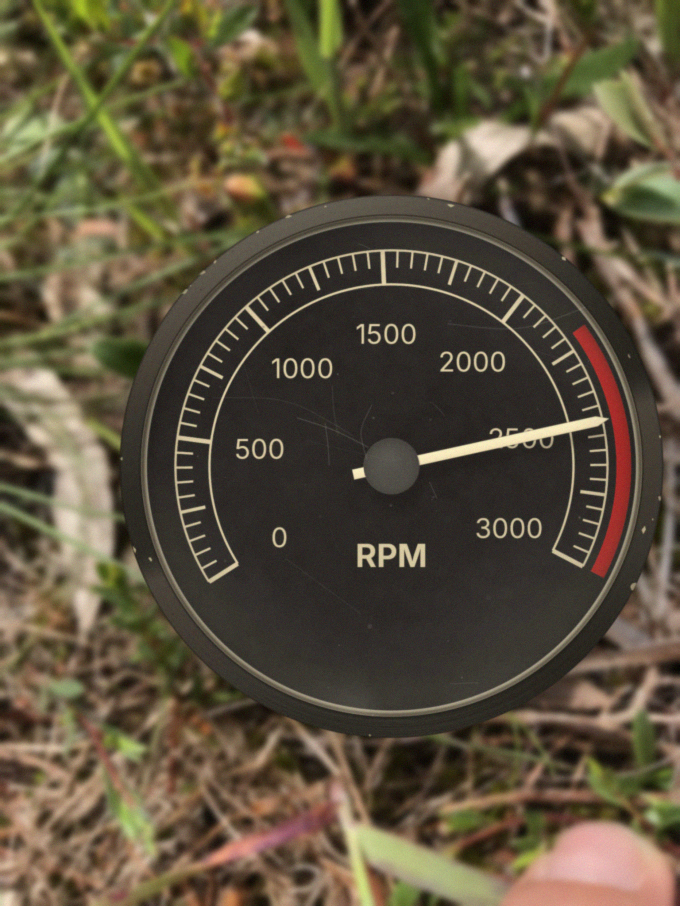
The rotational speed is 2500 rpm
